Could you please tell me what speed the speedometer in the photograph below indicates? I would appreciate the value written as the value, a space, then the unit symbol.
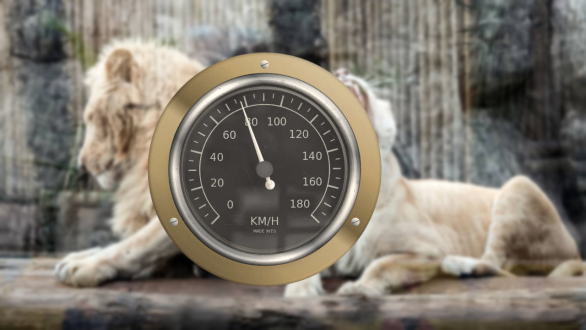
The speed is 77.5 km/h
